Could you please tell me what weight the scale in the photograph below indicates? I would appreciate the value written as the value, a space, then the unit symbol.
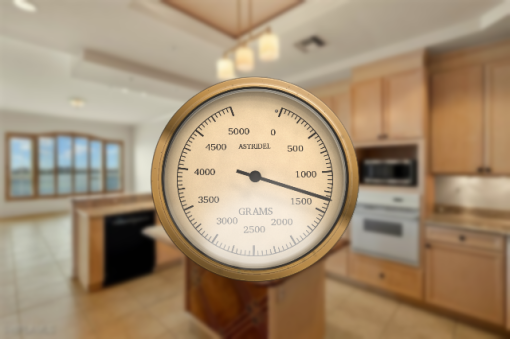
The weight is 1350 g
